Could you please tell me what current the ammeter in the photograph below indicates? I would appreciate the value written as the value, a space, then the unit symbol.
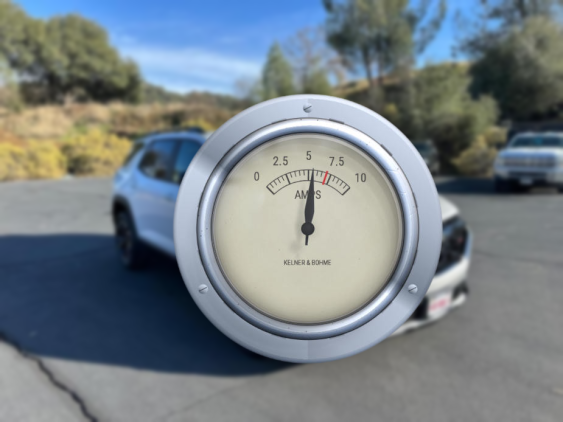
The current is 5.5 A
